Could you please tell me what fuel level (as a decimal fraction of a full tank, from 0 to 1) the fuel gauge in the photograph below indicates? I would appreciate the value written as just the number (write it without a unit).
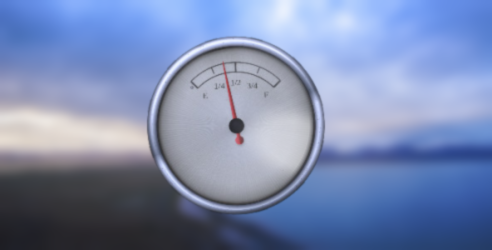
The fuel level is 0.375
